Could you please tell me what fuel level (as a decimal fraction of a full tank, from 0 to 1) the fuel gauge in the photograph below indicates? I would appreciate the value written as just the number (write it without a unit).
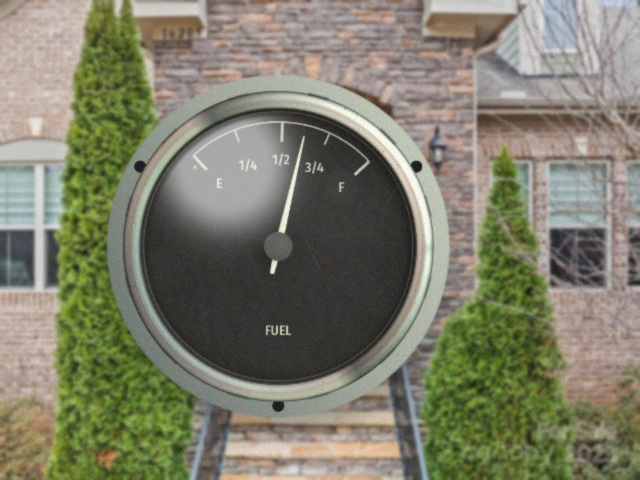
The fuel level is 0.625
